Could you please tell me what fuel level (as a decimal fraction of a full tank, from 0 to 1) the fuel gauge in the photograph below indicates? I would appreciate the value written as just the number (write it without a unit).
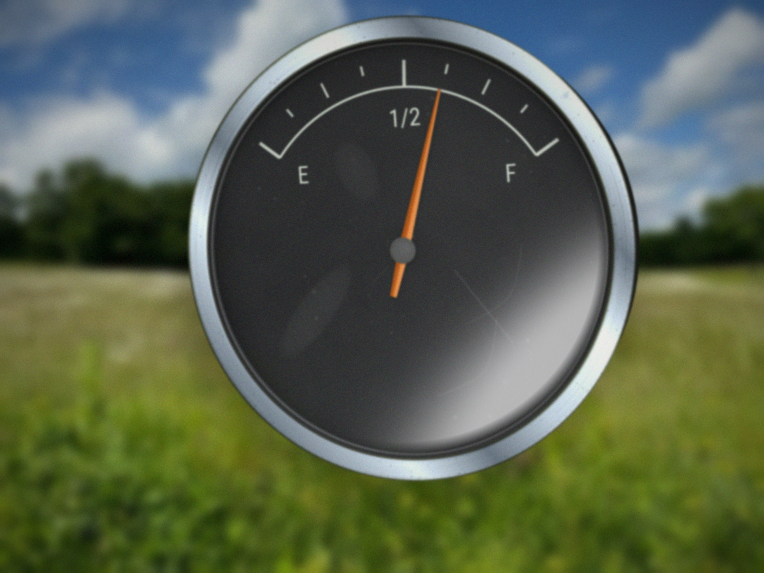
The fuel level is 0.625
